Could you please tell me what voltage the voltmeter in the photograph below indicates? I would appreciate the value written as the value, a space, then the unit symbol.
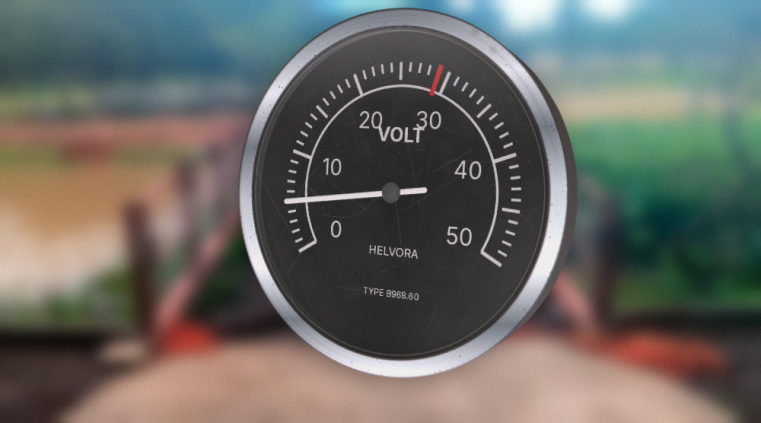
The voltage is 5 V
